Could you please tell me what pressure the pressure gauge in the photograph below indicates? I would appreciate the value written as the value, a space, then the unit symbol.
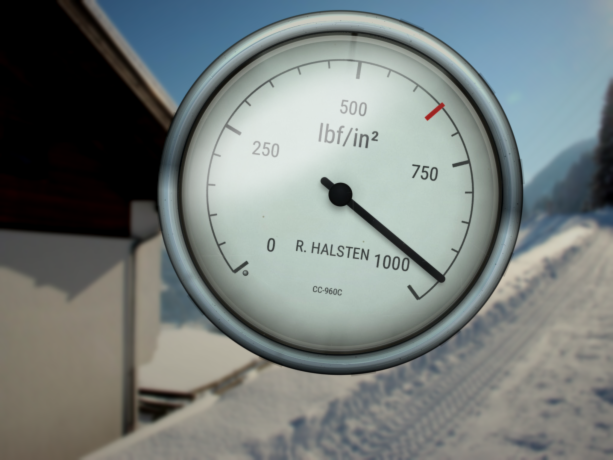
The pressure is 950 psi
